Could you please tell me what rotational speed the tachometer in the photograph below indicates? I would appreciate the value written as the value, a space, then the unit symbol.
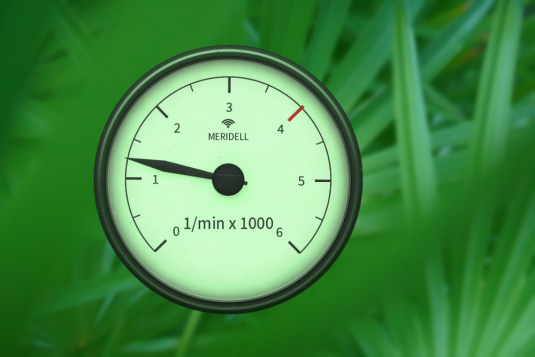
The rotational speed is 1250 rpm
